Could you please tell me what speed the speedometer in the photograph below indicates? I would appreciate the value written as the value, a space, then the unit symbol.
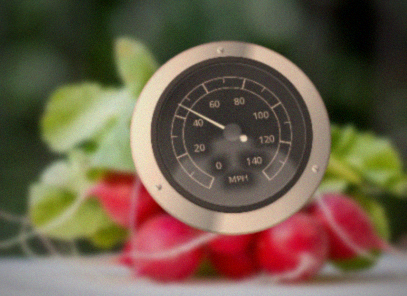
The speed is 45 mph
